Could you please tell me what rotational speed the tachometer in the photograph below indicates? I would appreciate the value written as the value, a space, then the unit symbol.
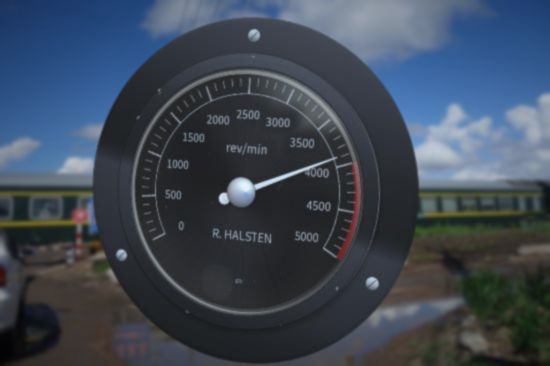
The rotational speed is 3900 rpm
